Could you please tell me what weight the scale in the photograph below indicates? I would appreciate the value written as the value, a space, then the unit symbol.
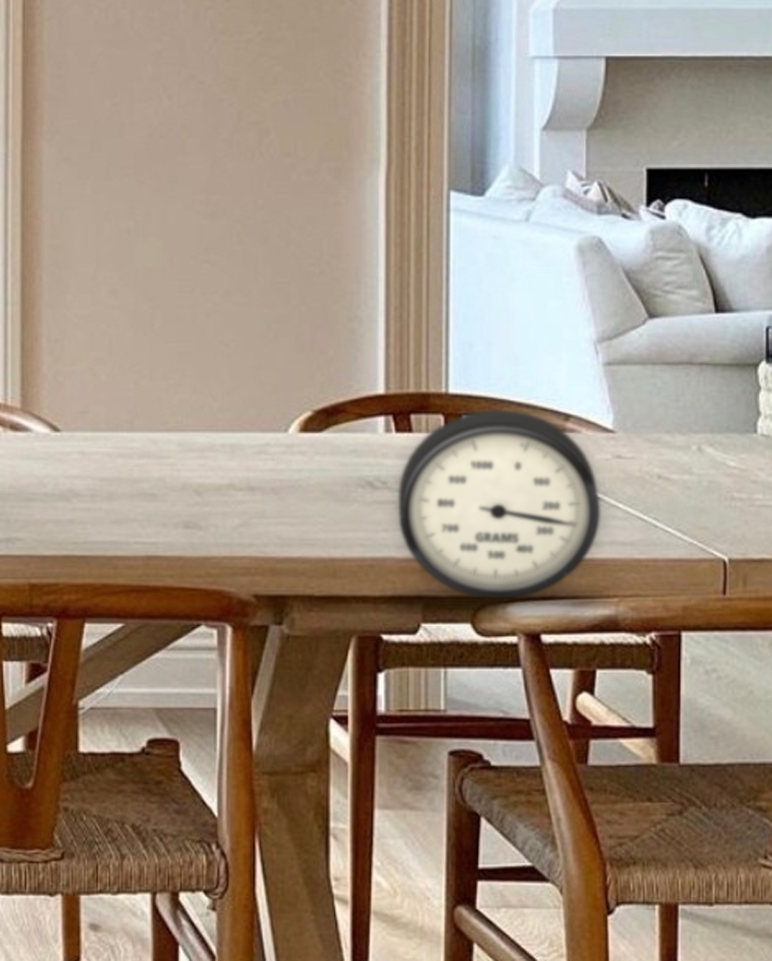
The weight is 250 g
